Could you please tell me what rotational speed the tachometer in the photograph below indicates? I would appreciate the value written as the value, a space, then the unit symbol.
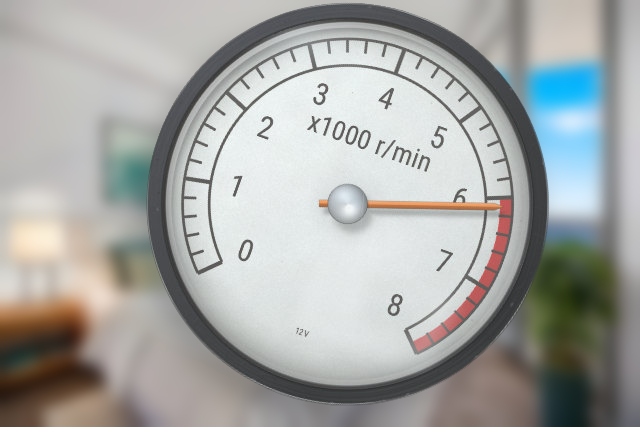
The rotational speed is 6100 rpm
